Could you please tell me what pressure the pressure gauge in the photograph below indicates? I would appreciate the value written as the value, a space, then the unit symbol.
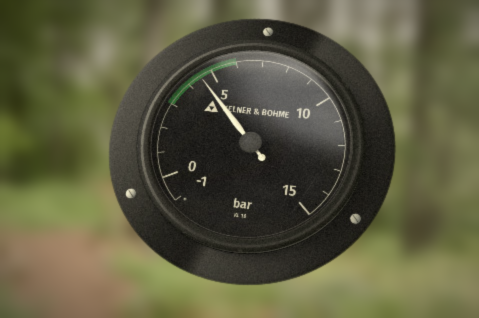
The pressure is 4.5 bar
